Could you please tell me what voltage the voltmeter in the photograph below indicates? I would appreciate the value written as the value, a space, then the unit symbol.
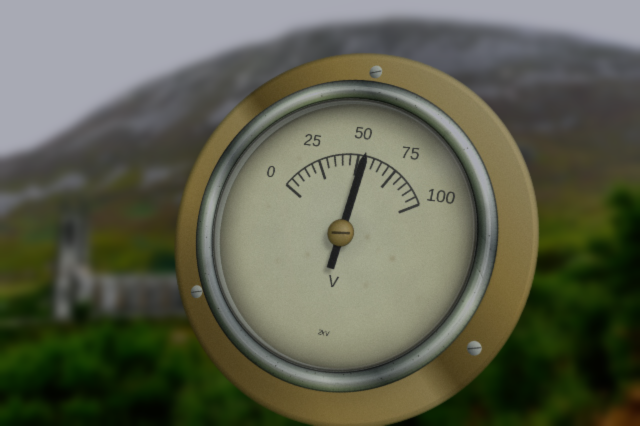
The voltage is 55 V
